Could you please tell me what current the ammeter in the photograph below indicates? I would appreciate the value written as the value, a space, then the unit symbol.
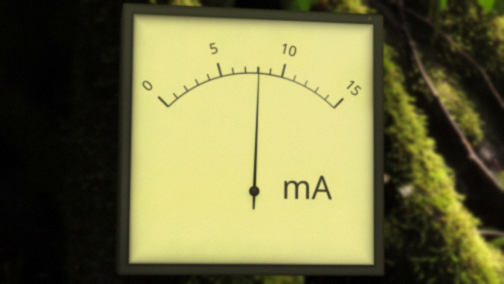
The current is 8 mA
